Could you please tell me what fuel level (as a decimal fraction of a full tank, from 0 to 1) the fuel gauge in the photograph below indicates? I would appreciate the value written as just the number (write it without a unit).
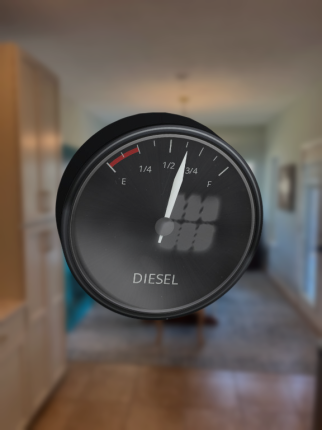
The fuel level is 0.625
